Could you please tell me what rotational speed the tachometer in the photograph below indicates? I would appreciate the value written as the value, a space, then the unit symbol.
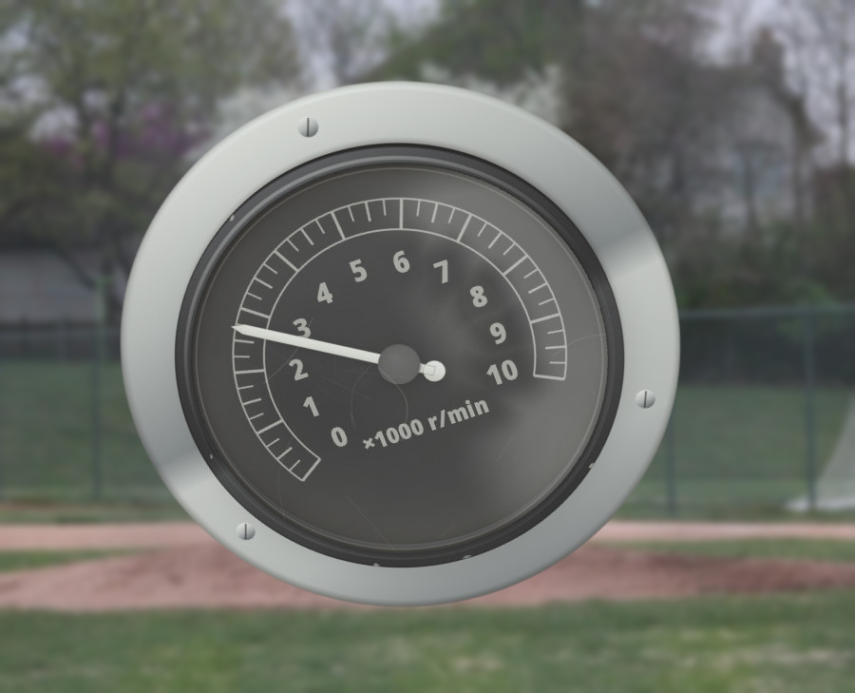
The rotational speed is 2750 rpm
